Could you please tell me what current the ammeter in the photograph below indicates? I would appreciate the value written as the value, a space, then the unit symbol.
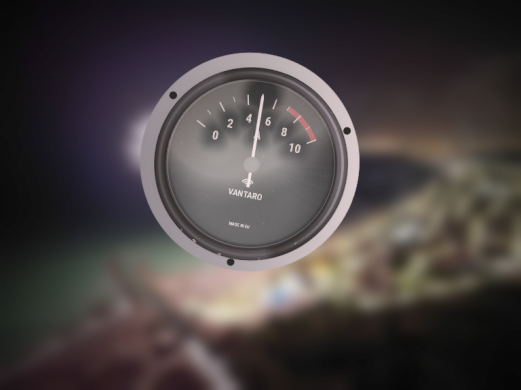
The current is 5 A
